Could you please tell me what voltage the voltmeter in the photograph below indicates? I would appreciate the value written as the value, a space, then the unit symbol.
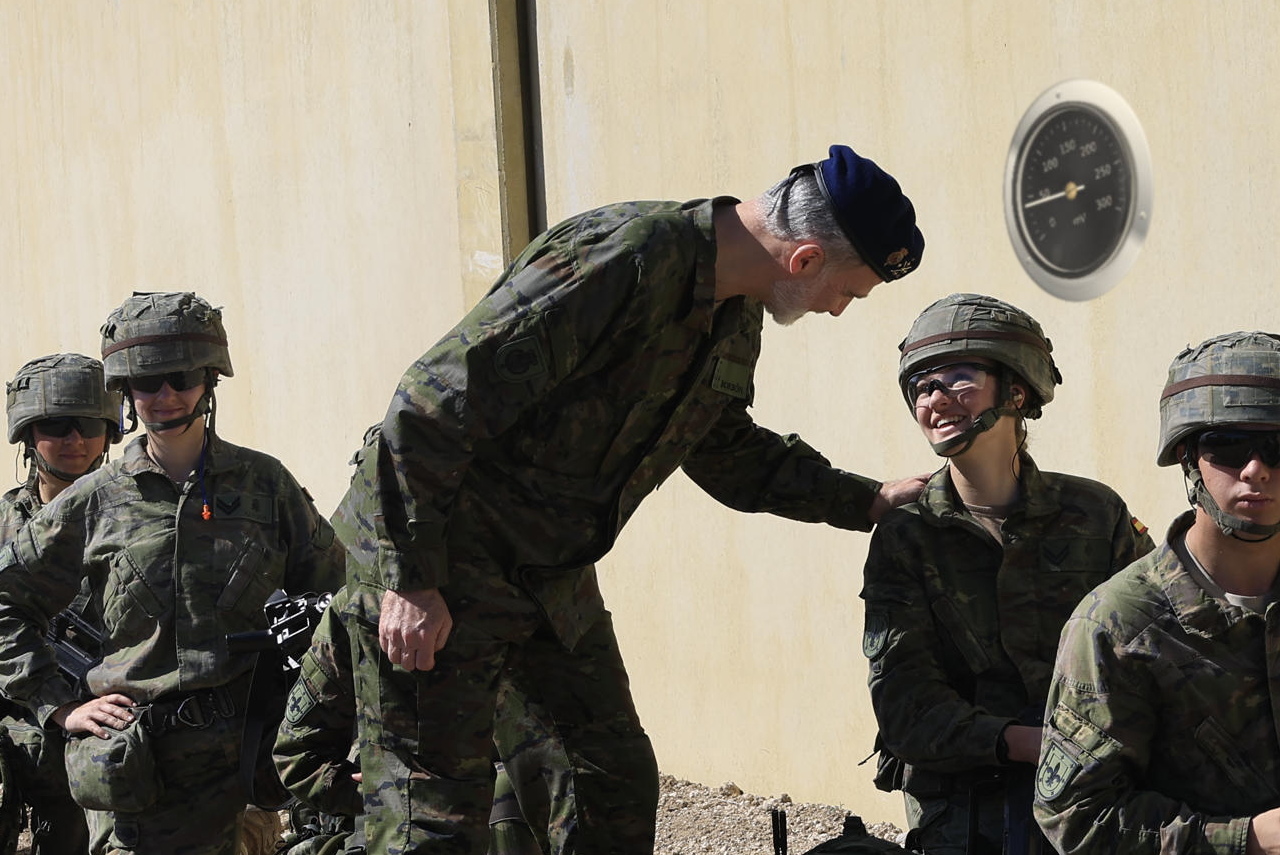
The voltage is 40 mV
